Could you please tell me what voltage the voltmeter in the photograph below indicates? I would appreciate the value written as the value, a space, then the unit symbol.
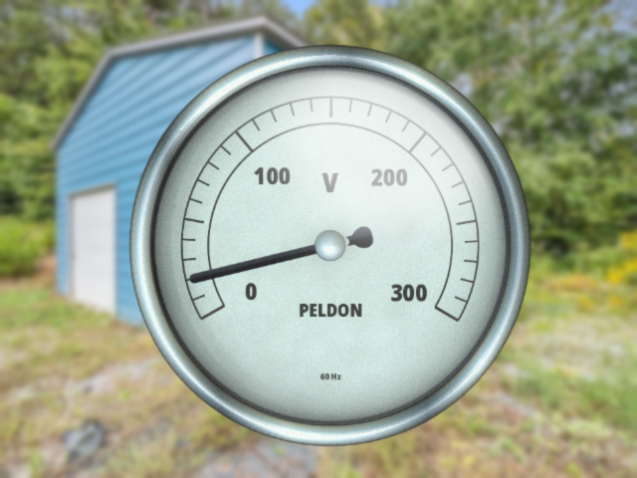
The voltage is 20 V
